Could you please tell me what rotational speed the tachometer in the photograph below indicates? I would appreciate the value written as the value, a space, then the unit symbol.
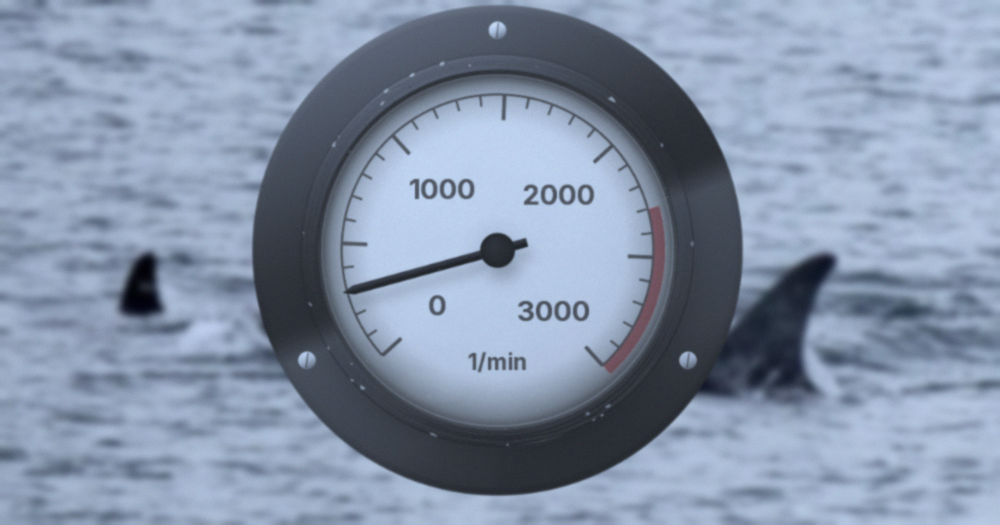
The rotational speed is 300 rpm
